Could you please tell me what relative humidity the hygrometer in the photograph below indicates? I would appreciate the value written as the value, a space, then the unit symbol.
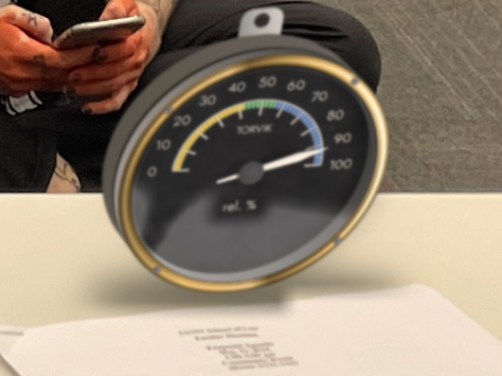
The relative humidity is 90 %
